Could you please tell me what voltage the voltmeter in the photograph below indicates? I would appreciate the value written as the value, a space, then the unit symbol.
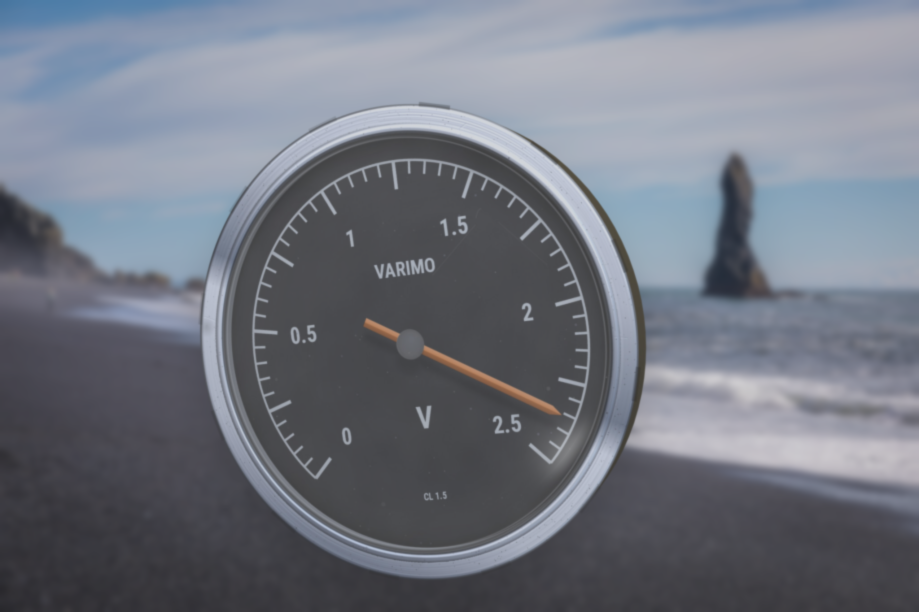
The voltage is 2.35 V
